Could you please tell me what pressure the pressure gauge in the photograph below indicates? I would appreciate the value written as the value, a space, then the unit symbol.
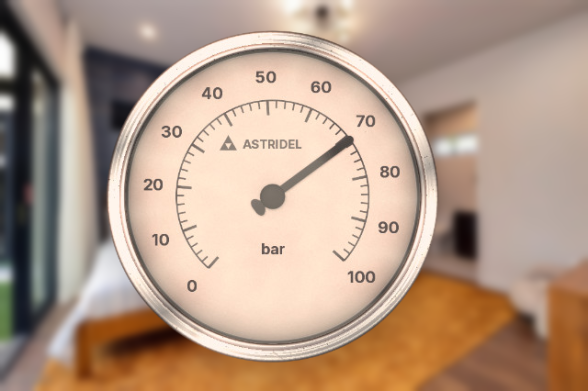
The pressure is 71 bar
